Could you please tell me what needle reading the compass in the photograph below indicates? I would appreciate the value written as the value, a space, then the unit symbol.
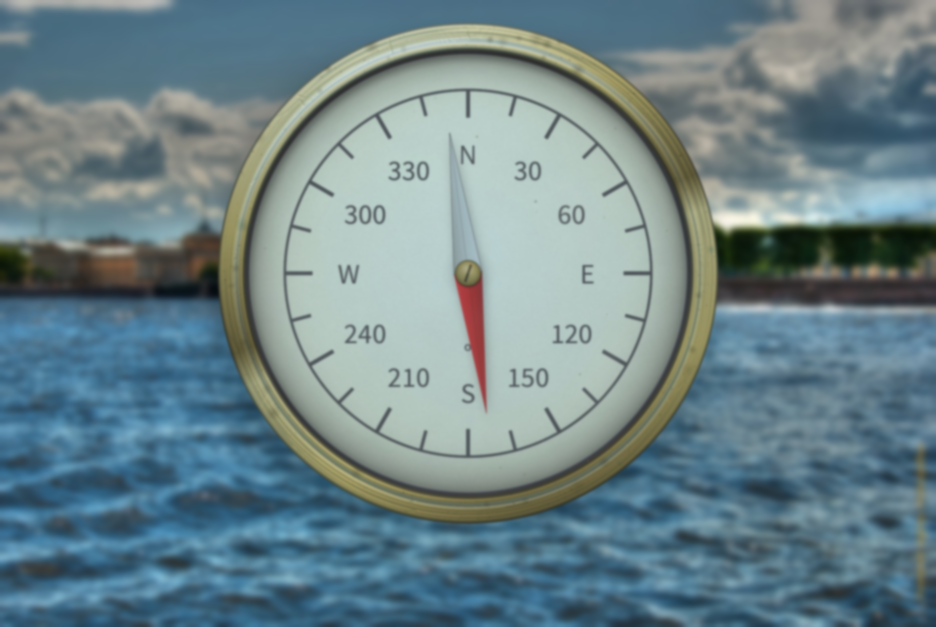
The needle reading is 172.5 °
